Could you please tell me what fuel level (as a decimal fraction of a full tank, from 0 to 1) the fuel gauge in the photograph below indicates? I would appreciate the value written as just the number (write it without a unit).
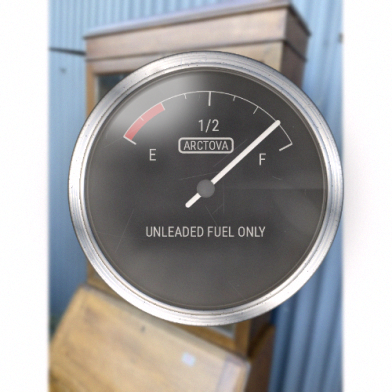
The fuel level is 0.875
